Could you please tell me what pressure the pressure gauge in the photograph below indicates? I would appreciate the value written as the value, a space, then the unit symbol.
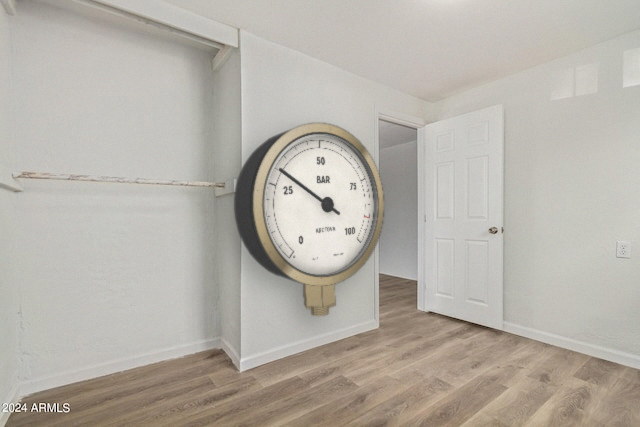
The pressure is 30 bar
